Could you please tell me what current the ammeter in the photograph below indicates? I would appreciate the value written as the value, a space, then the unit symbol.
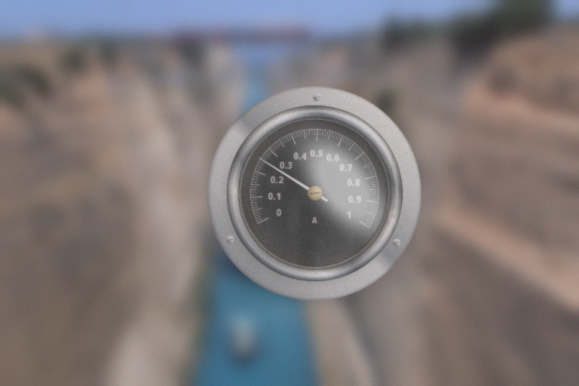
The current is 0.25 A
